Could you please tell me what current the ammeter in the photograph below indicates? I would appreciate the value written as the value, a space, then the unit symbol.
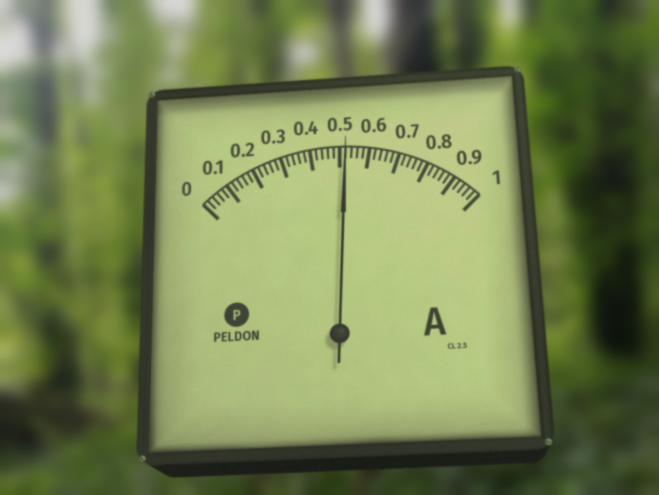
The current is 0.52 A
